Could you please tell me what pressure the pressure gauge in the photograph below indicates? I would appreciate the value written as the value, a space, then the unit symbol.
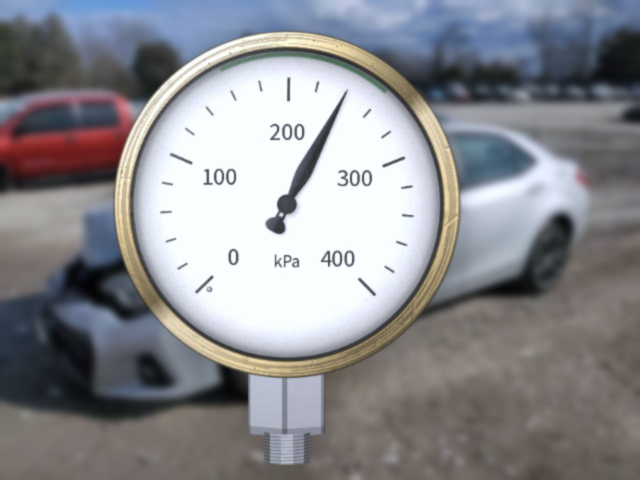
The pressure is 240 kPa
